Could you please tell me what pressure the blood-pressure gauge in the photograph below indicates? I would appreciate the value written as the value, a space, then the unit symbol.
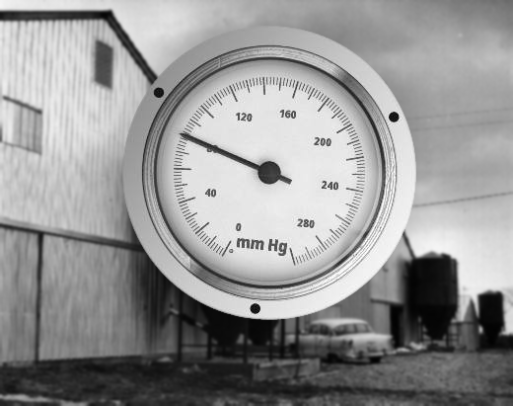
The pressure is 80 mmHg
